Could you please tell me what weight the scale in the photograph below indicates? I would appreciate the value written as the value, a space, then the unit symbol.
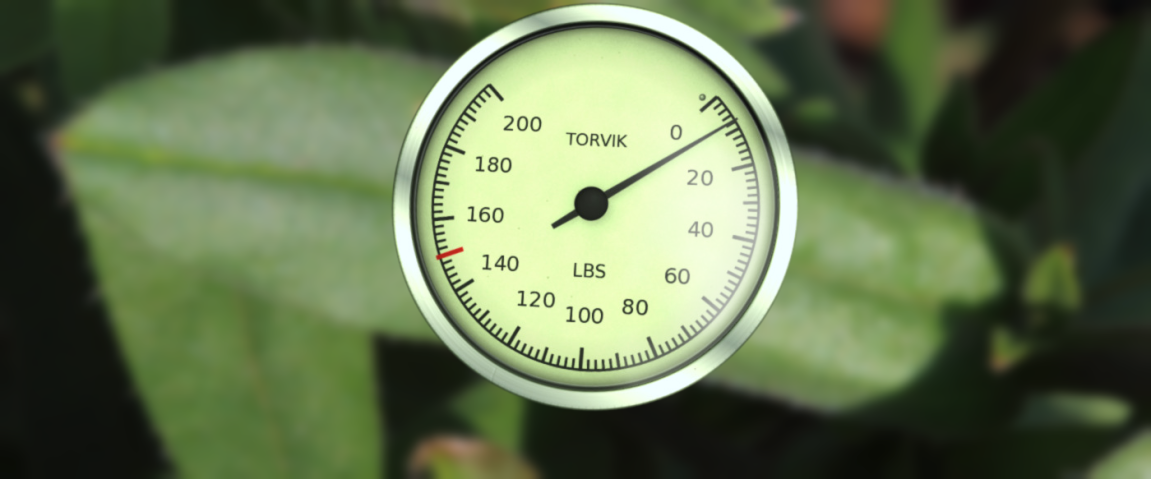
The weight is 8 lb
